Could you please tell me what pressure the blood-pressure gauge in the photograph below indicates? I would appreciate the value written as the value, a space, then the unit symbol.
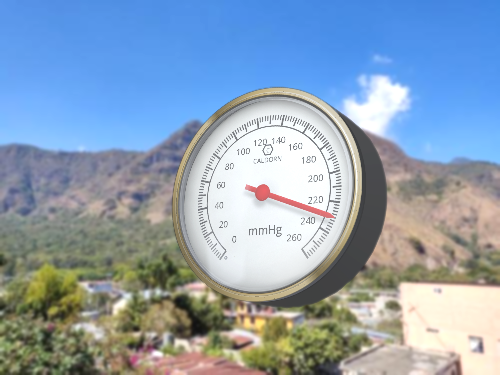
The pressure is 230 mmHg
